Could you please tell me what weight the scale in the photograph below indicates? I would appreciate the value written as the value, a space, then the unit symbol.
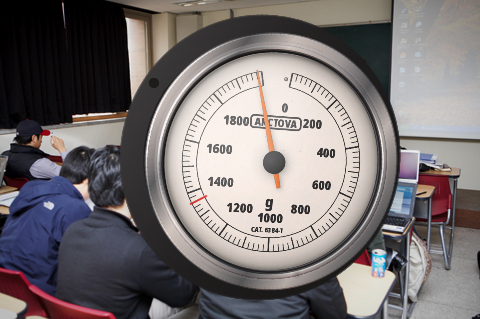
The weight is 1980 g
